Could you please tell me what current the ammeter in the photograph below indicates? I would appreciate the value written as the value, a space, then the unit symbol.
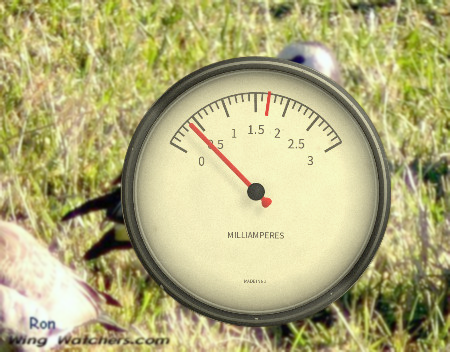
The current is 0.4 mA
